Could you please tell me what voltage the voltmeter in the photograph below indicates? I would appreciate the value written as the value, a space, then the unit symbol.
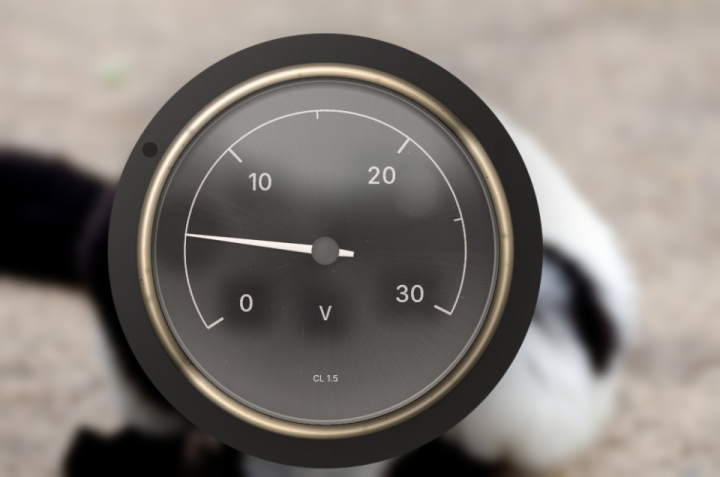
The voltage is 5 V
